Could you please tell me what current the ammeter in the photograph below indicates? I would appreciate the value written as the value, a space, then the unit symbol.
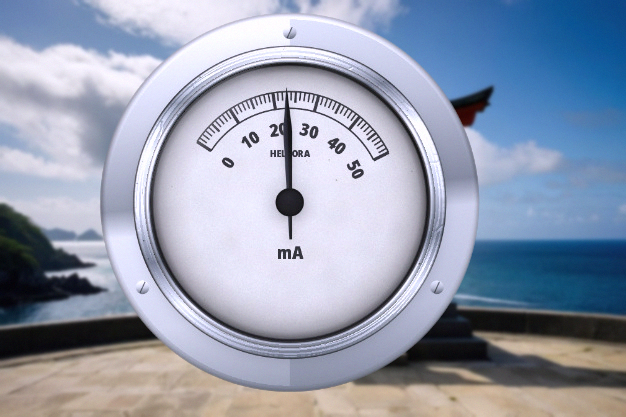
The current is 23 mA
